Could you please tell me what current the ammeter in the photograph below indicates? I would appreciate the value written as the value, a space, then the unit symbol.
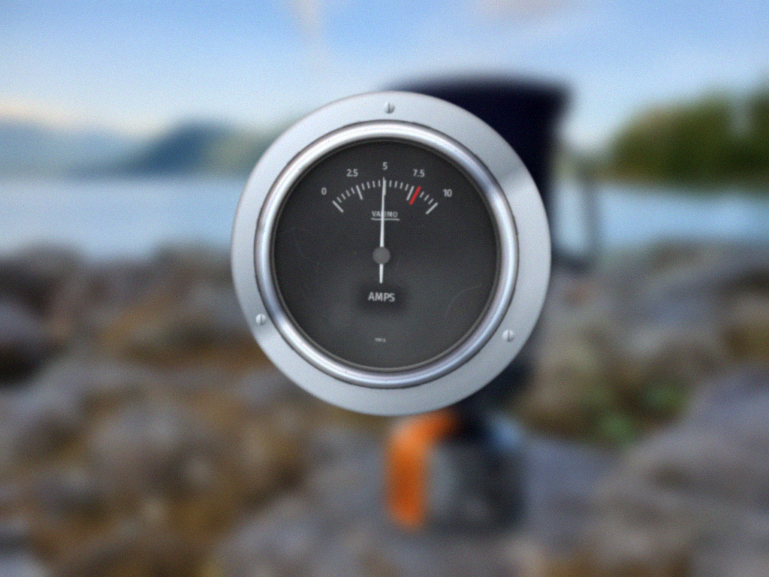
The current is 5 A
